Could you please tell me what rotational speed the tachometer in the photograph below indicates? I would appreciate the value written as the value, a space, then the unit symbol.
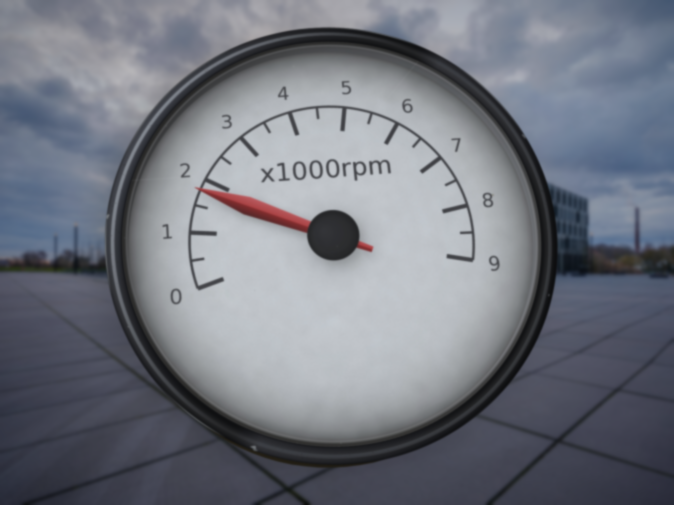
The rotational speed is 1750 rpm
